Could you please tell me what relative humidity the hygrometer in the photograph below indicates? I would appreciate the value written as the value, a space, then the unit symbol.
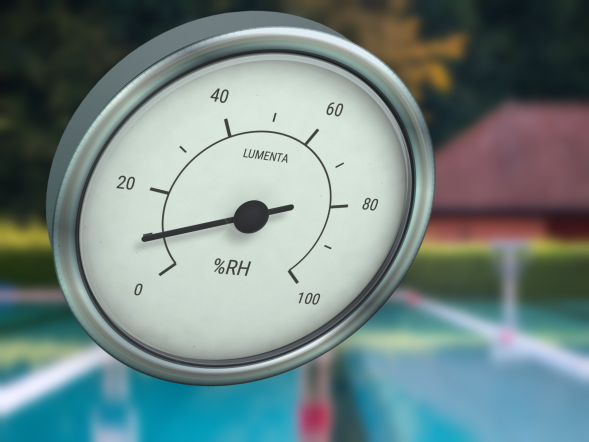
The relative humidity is 10 %
